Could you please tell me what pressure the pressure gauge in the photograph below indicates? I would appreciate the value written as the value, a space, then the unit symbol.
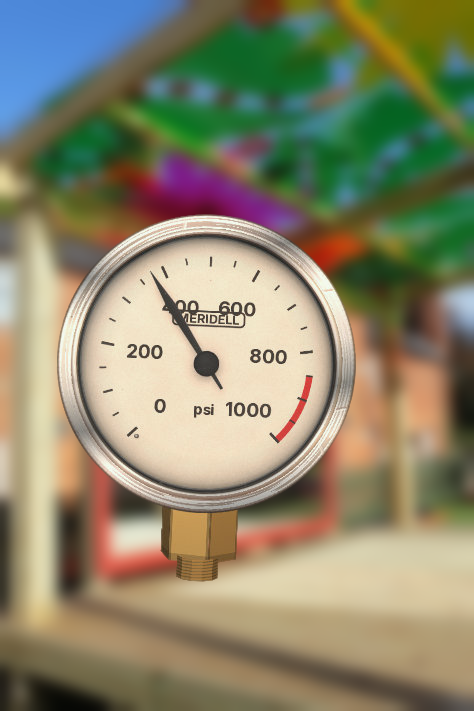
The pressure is 375 psi
